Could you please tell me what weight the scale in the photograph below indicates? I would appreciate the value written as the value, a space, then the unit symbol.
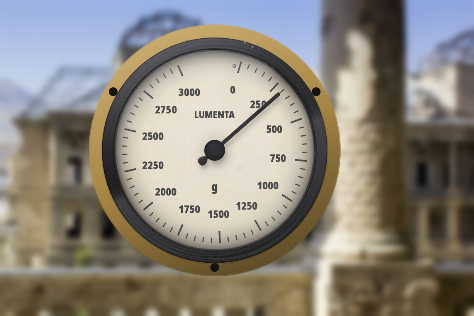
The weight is 300 g
